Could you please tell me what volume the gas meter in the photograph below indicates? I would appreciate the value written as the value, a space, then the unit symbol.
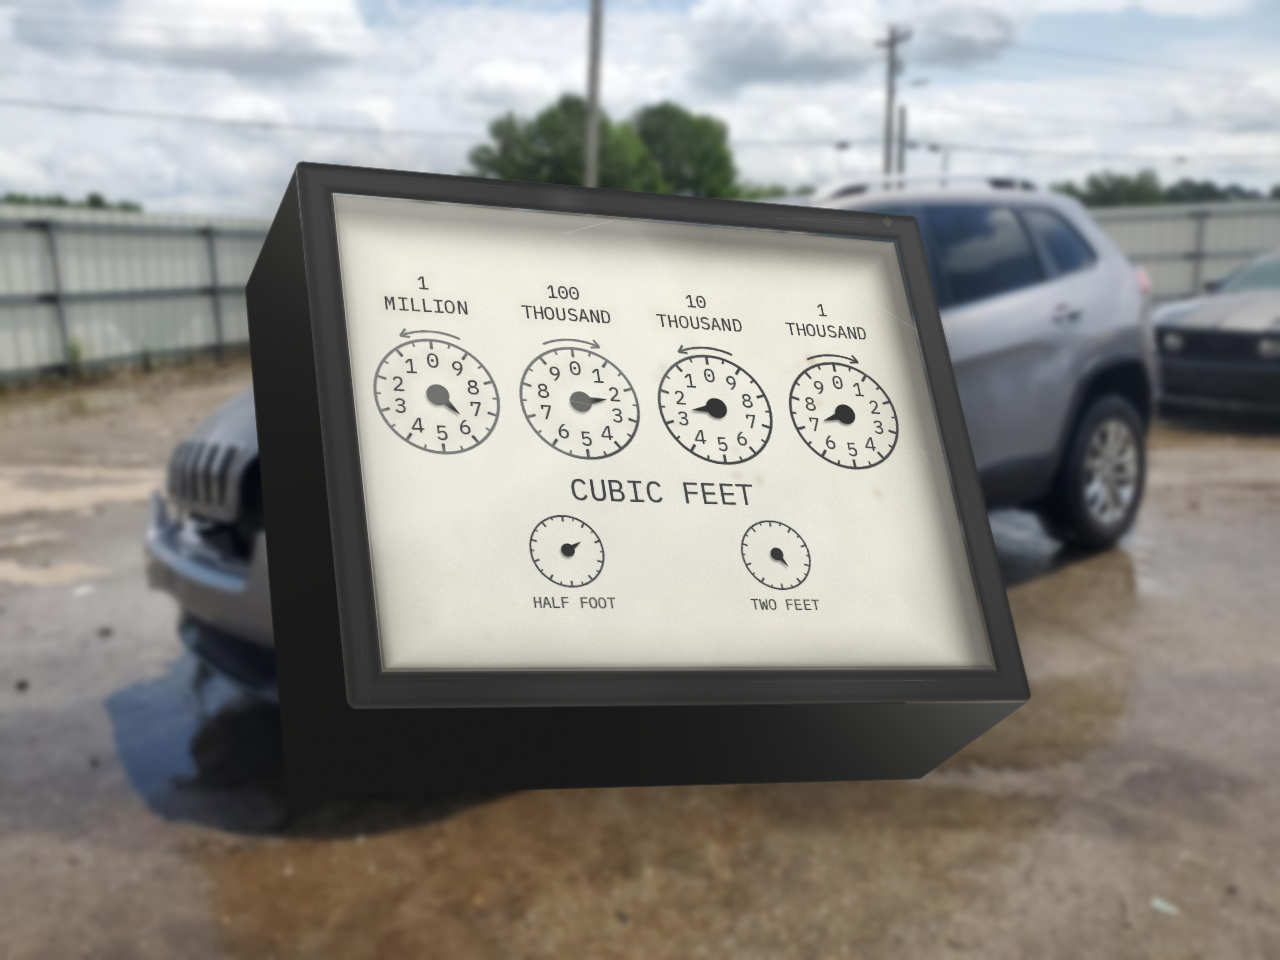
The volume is 622700 ft³
